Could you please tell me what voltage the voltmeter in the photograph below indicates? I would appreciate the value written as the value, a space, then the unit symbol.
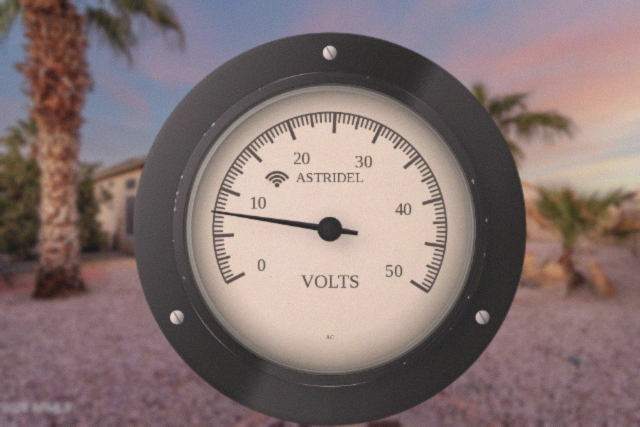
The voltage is 7.5 V
